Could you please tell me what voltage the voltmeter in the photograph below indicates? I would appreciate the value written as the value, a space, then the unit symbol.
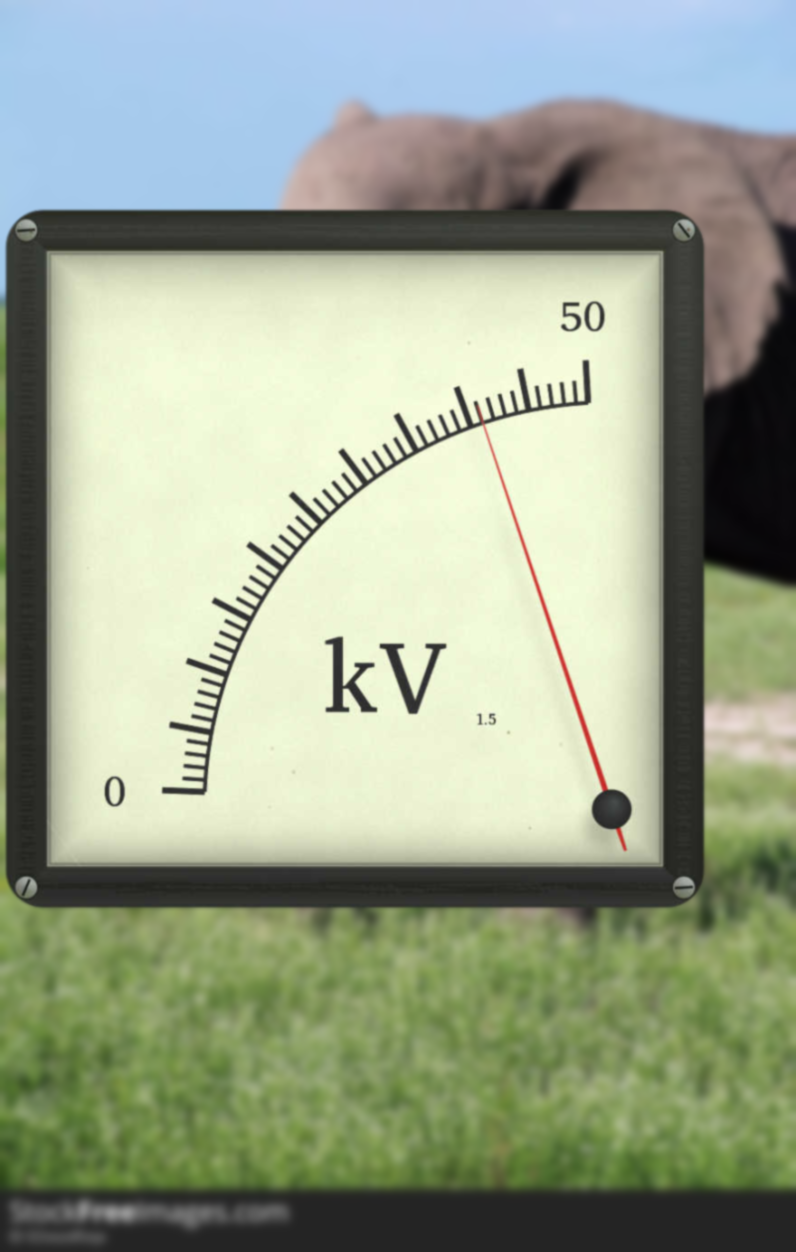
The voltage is 41 kV
